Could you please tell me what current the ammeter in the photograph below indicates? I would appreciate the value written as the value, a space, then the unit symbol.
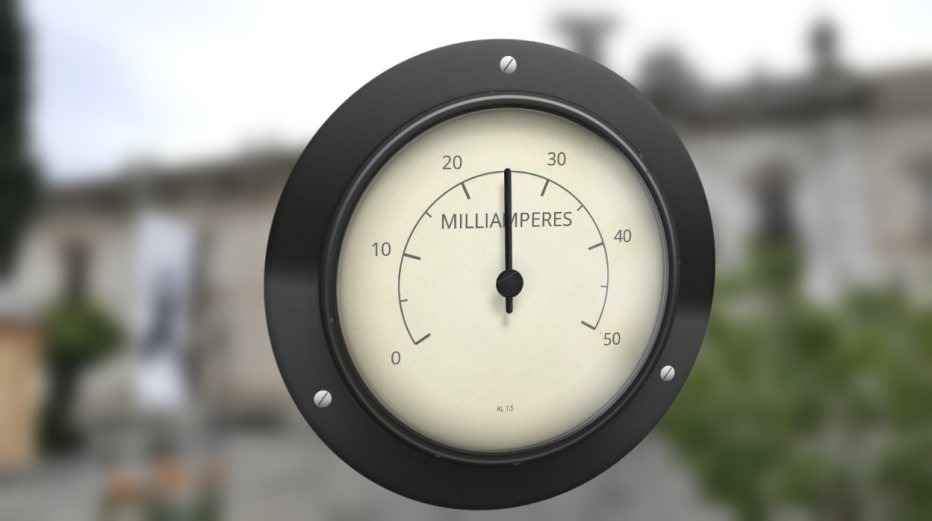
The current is 25 mA
